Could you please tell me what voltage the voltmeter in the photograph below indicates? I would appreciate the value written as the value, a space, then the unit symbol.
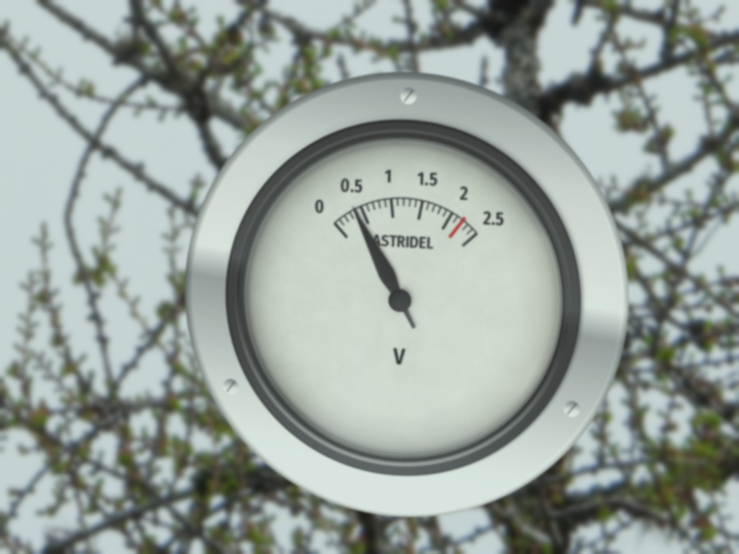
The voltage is 0.4 V
